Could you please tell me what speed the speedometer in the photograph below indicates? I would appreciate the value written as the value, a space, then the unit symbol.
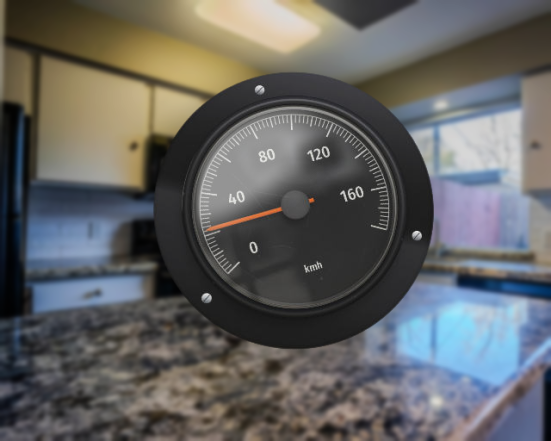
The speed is 22 km/h
